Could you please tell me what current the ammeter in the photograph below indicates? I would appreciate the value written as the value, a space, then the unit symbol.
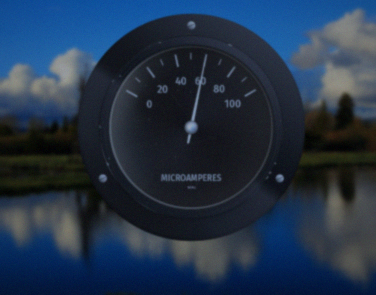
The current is 60 µA
